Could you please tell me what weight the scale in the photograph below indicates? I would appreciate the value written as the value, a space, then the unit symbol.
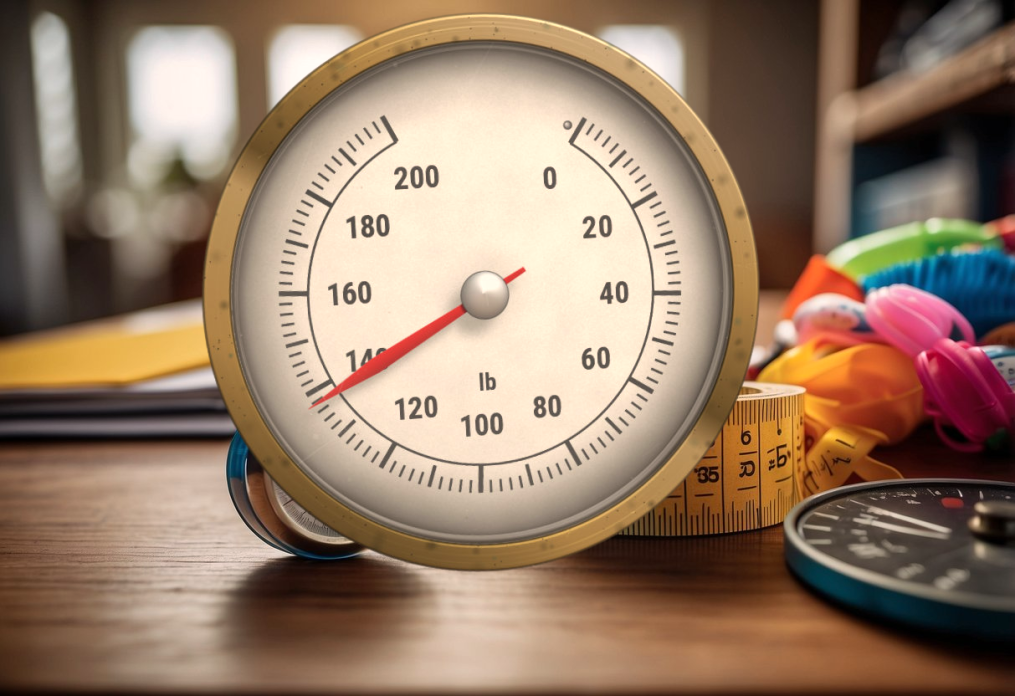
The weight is 138 lb
